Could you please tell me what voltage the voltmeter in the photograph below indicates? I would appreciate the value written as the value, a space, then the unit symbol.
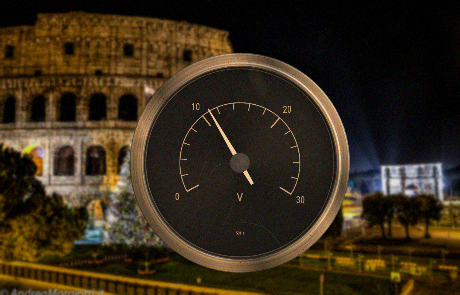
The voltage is 11 V
